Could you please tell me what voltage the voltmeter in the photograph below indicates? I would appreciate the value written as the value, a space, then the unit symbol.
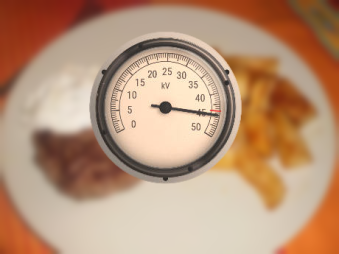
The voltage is 45 kV
